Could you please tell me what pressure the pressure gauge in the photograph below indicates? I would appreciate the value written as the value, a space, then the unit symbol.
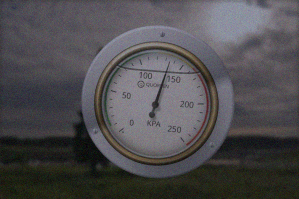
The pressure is 135 kPa
